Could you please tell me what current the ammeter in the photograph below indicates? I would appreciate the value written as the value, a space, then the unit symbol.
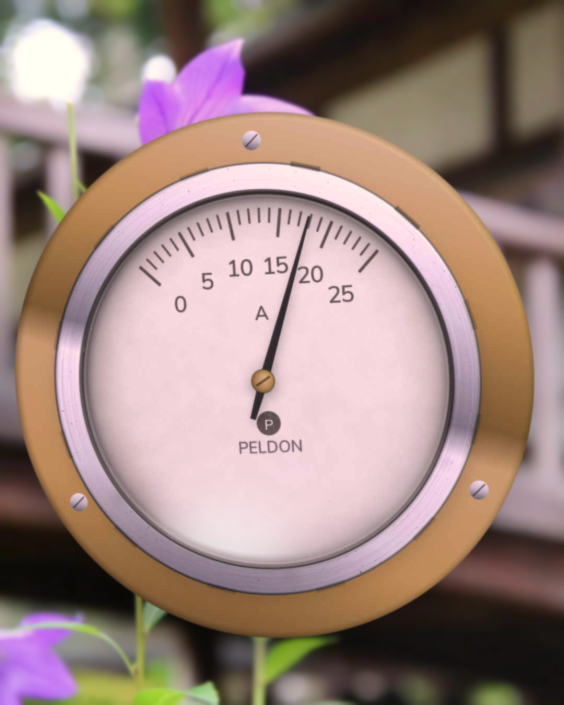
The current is 18 A
